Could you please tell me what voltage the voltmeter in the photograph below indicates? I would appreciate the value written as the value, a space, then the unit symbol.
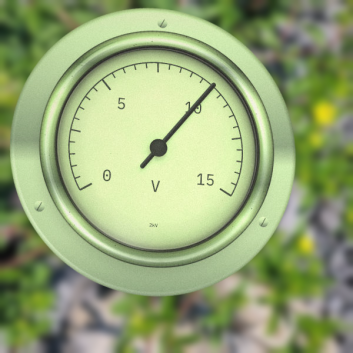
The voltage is 10 V
